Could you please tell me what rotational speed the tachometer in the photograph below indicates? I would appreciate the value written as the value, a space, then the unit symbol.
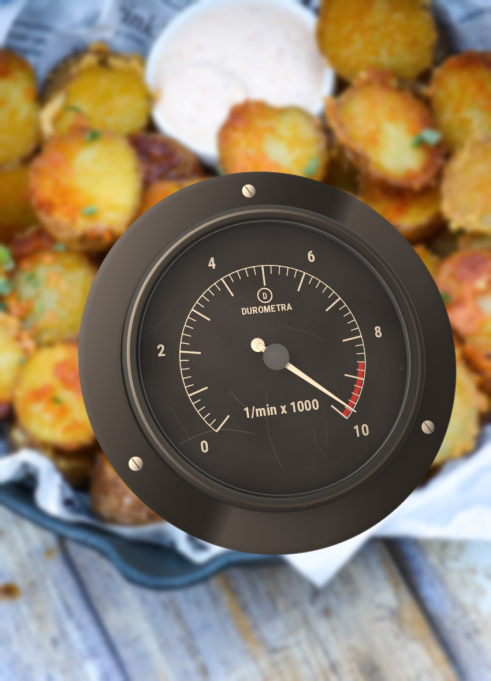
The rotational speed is 9800 rpm
